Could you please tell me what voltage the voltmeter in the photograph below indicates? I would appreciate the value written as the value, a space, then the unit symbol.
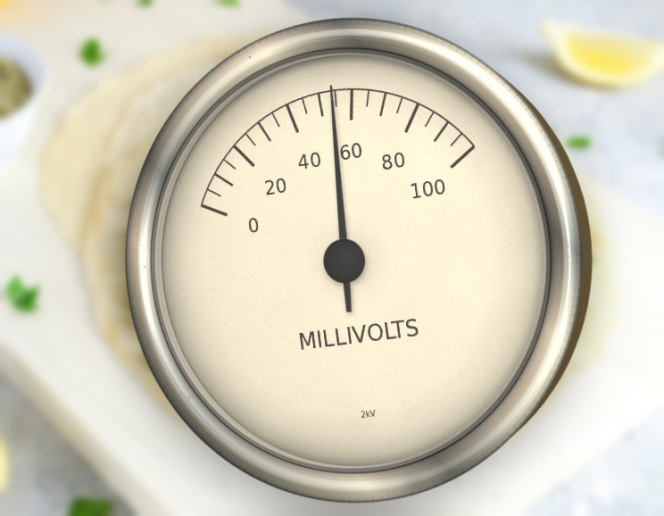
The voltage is 55 mV
